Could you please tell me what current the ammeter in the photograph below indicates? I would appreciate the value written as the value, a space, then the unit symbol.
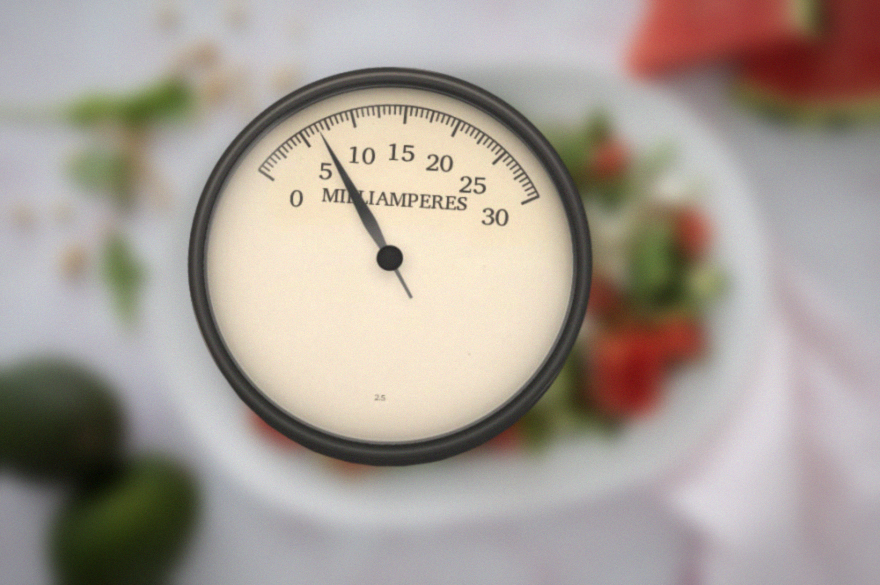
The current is 6.5 mA
